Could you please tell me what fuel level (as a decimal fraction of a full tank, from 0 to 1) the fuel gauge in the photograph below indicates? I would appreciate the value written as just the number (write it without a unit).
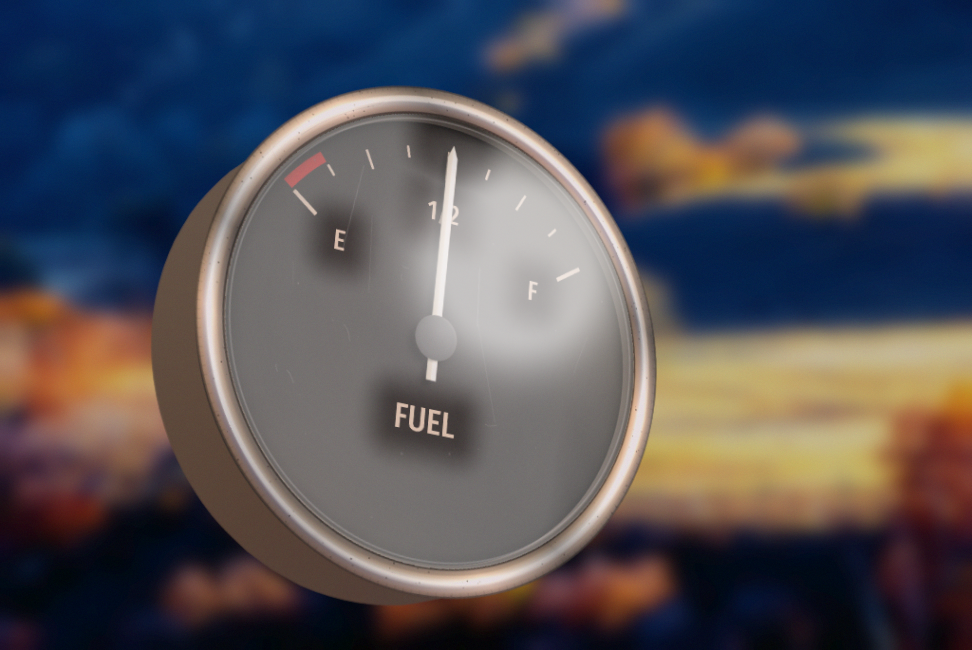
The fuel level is 0.5
